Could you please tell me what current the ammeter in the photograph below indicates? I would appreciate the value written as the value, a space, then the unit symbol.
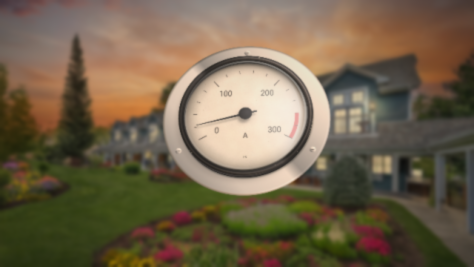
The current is 20 A
